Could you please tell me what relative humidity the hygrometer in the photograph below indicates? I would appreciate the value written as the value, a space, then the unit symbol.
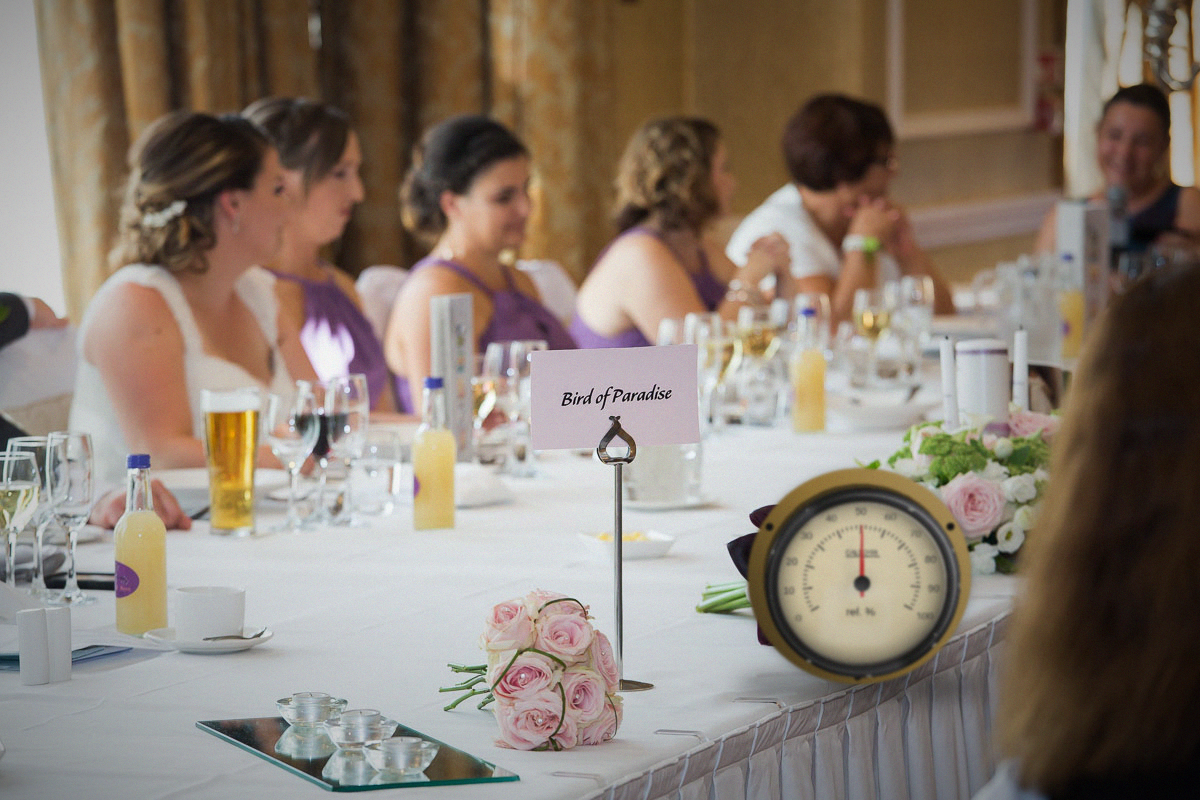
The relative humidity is 50 %
